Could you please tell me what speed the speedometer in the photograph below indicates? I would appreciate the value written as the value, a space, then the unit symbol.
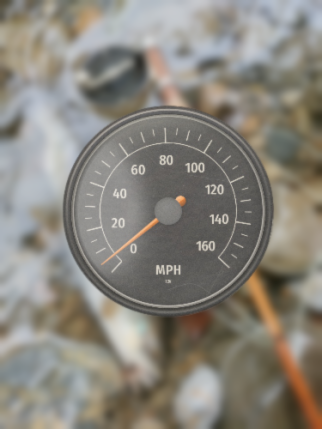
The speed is 5 mph
